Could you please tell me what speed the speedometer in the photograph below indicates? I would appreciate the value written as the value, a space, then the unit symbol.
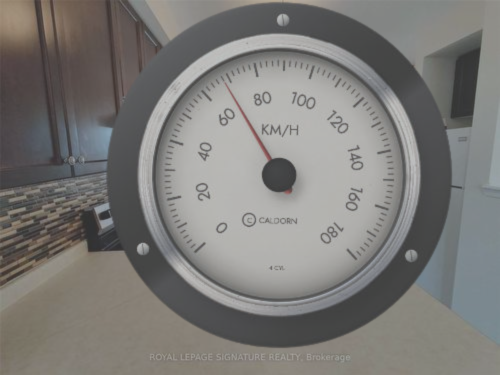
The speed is 68 km/h
